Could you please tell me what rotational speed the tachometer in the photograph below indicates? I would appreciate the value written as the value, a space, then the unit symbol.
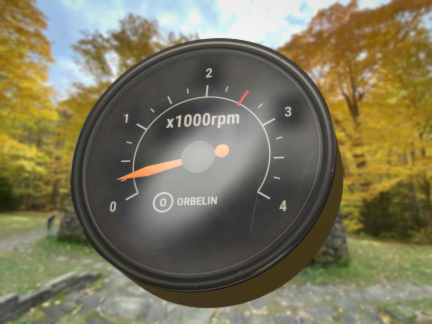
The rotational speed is 250 rpm
